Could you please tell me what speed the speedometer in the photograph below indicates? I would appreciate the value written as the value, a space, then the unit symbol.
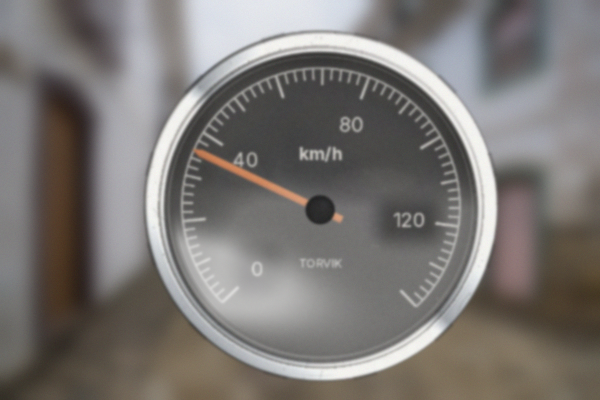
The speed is 36 km/h
